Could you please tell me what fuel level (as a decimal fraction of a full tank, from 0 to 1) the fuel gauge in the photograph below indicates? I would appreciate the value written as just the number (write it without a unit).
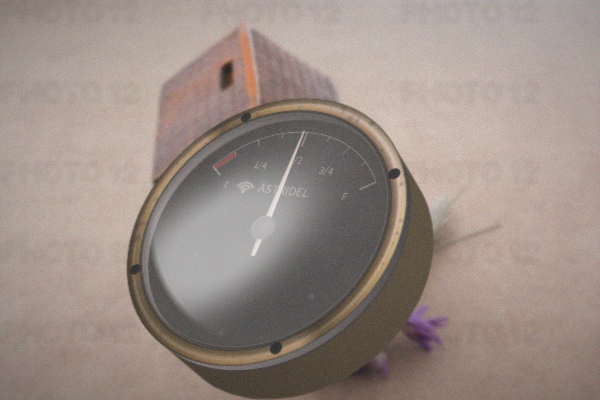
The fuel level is 0.5
